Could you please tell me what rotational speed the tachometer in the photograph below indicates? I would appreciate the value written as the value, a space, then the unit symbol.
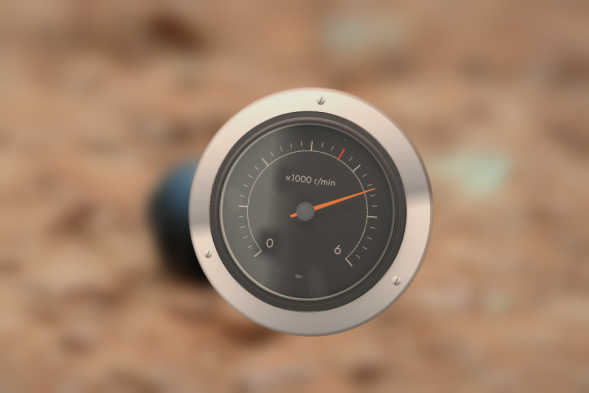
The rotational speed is 4500 rpm
